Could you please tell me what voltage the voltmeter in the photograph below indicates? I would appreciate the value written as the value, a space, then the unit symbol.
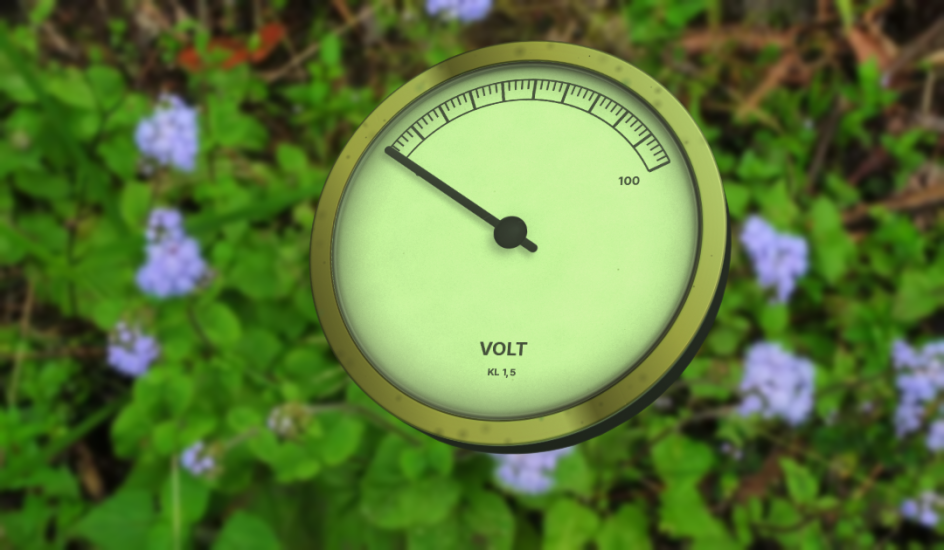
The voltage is 0 V
